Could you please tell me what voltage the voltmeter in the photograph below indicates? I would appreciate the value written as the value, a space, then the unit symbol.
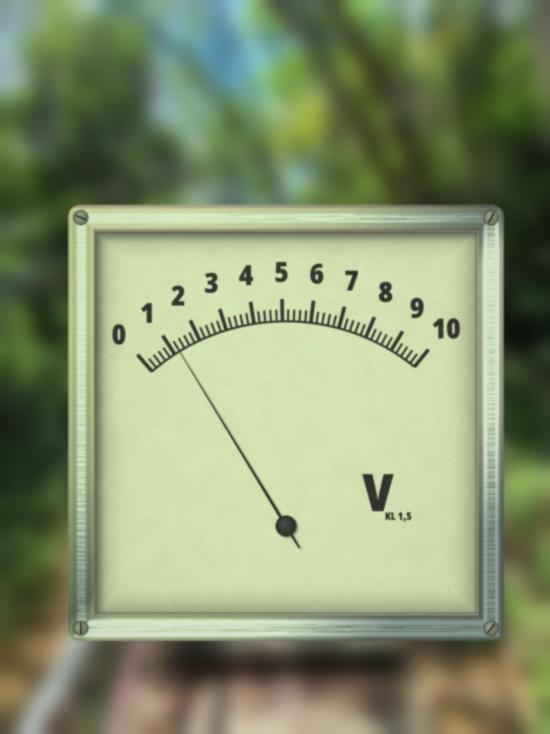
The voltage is 1.2 V
